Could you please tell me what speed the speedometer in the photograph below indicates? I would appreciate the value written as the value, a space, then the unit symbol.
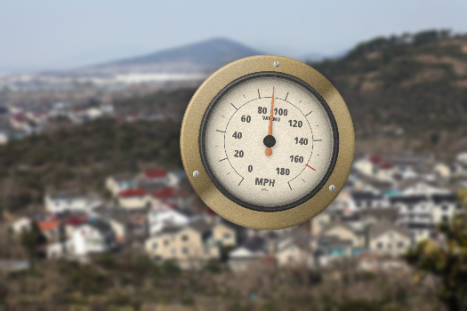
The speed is 90 mph
